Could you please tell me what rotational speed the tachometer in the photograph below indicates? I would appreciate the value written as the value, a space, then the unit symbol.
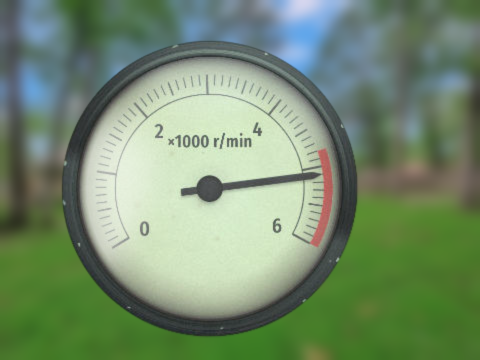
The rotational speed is 5100 rpm
